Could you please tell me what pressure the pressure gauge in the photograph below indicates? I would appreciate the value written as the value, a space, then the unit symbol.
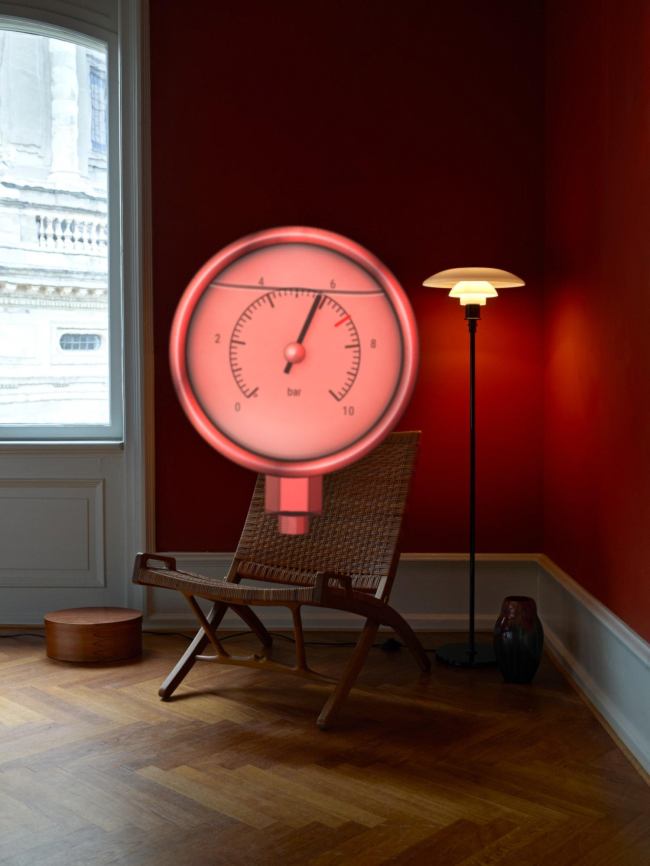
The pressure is 5.8 bar
